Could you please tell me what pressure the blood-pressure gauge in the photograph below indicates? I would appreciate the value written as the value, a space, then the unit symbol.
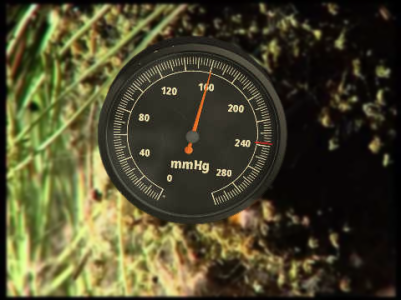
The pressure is 160 mmHg
